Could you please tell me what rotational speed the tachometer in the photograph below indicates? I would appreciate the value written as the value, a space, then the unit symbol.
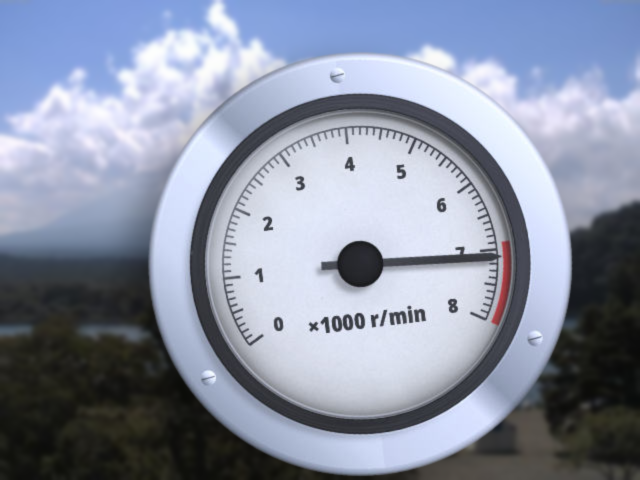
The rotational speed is 7100 rpm
